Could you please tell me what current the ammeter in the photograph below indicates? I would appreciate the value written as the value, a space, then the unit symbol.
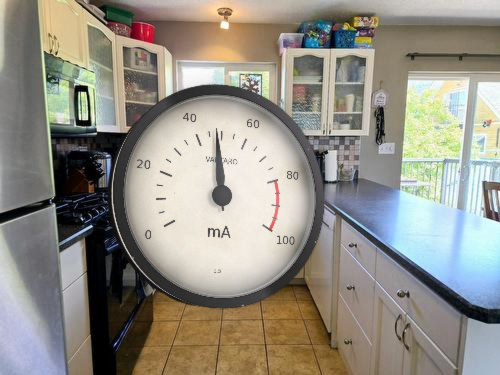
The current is 47.5 mA
